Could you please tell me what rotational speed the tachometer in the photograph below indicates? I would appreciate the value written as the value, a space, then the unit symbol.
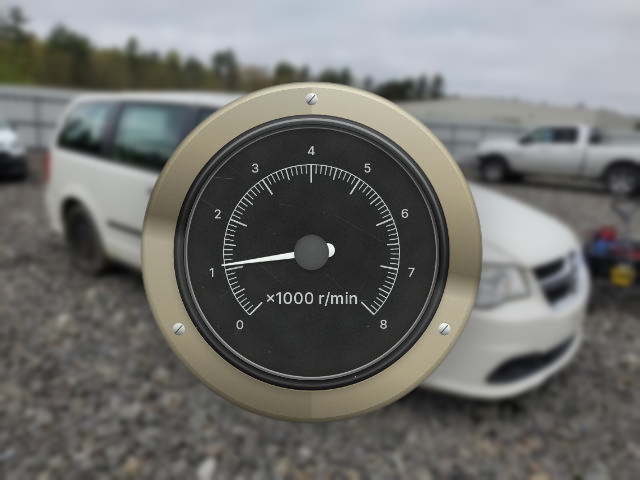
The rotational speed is 1100 rpm
